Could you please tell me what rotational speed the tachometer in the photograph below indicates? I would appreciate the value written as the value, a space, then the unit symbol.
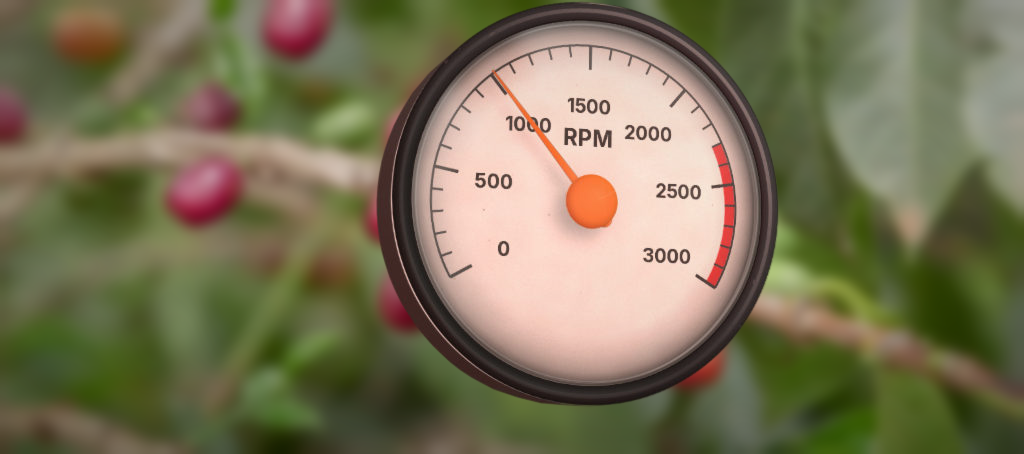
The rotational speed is 1000 rpm
